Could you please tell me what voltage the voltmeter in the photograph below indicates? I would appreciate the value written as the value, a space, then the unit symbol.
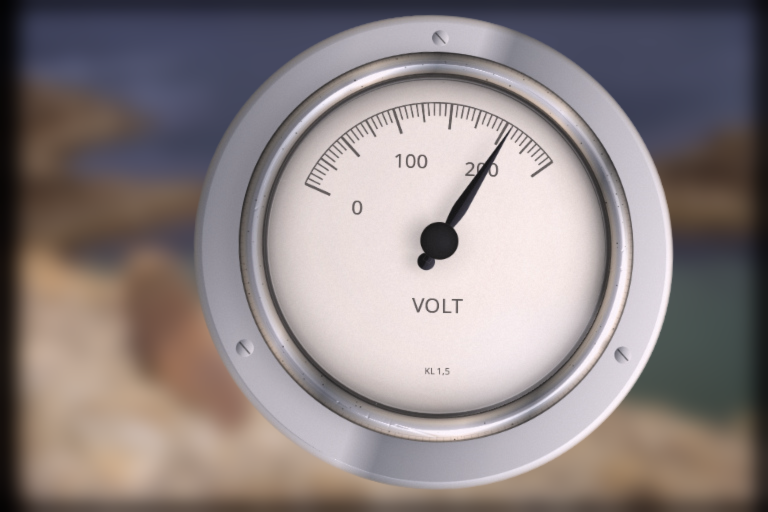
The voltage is 205 V
